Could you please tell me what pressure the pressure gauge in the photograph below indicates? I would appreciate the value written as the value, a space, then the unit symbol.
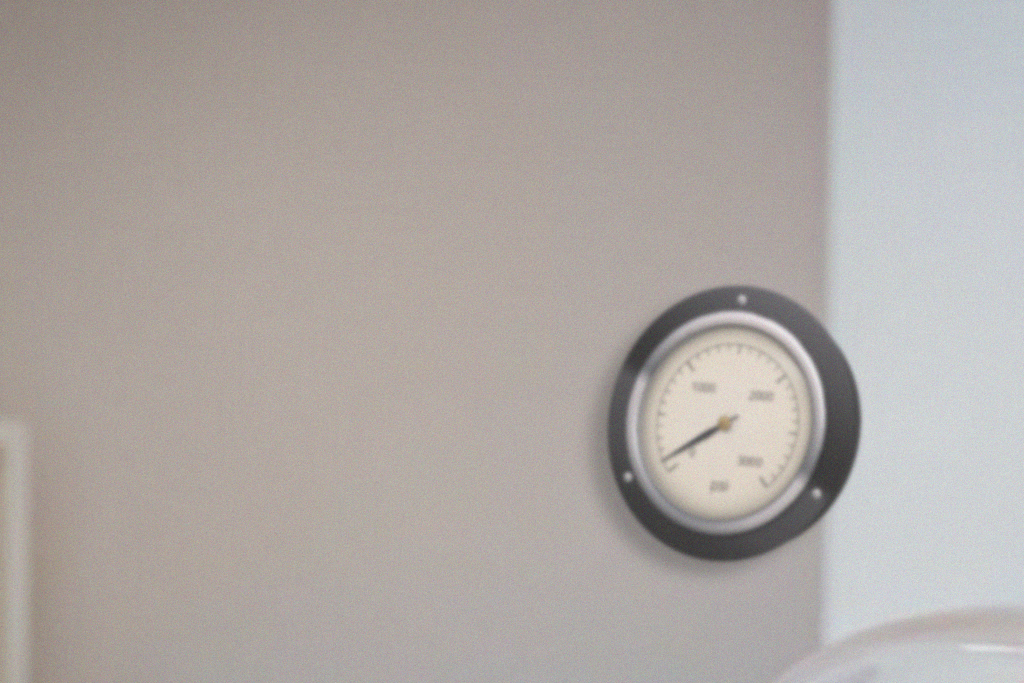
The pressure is 100 psi
